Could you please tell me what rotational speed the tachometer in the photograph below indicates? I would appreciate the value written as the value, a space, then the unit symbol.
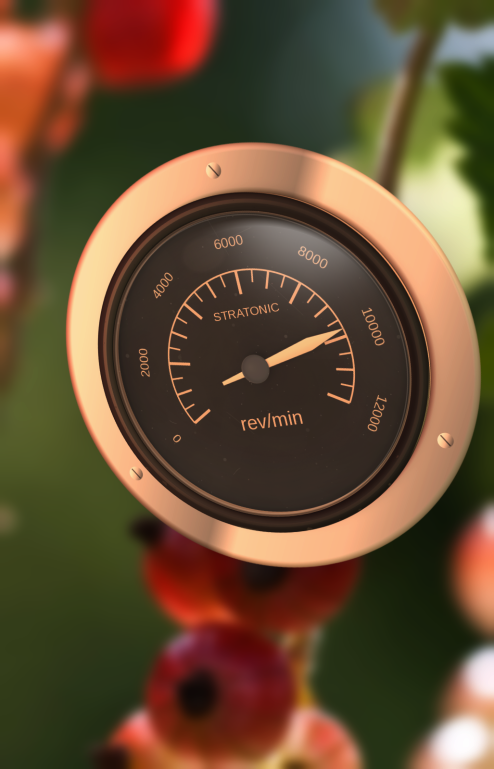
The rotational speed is 9750 rpm
